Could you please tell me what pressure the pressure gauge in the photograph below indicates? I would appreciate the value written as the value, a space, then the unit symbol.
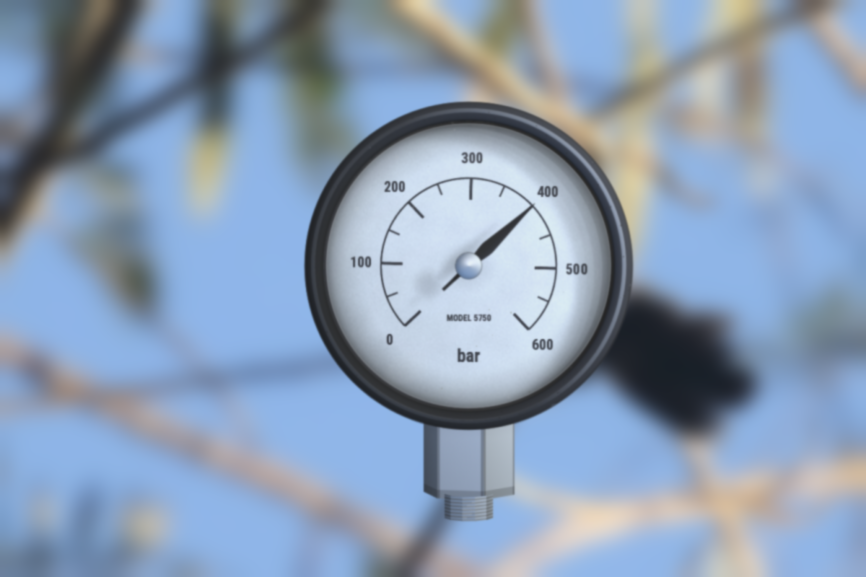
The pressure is 400 bar
